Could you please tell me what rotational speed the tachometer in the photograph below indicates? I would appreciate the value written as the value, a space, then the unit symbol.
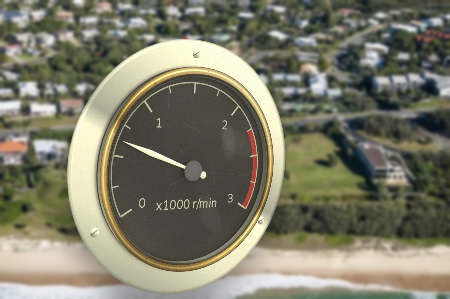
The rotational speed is 625 rpm
